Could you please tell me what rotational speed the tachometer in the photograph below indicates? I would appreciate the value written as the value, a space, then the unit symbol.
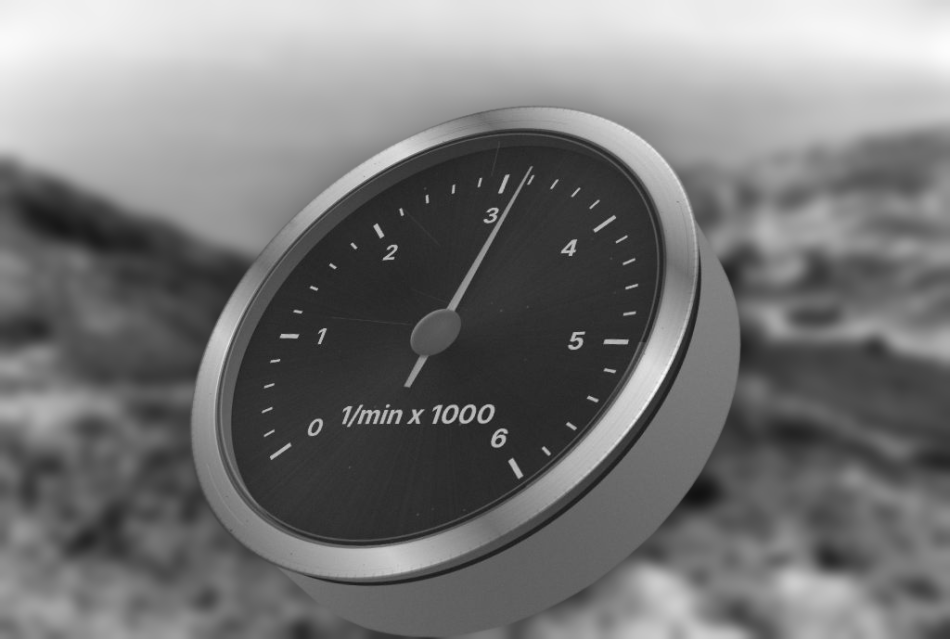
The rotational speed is 3200 rpm
